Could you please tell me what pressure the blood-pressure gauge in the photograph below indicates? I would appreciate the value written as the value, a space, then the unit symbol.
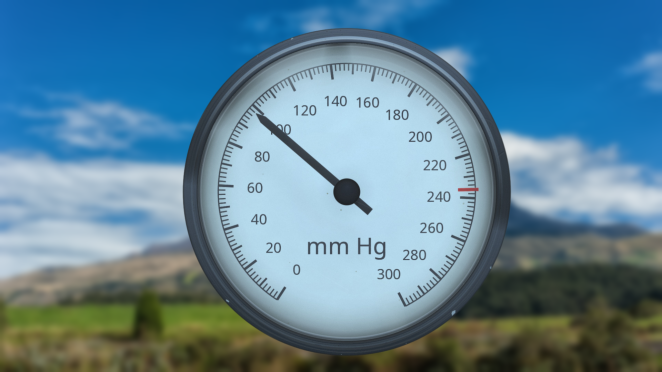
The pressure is 98 mmHg
